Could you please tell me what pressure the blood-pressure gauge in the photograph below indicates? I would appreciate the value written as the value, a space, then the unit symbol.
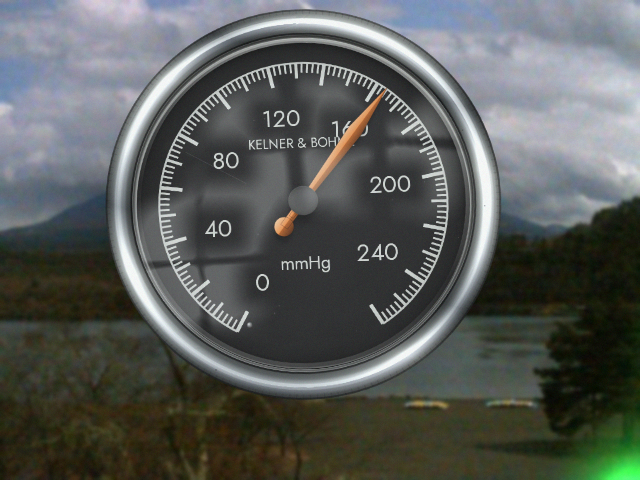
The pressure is 164 mmHg
